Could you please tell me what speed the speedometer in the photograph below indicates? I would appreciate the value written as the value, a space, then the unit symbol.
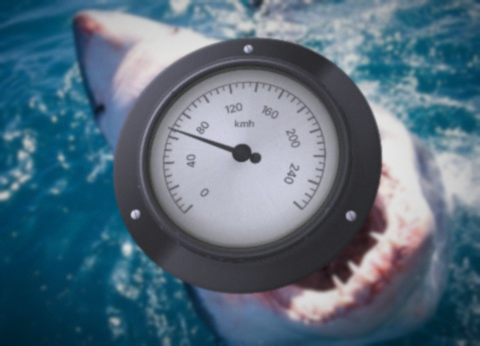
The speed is 65 km/h
